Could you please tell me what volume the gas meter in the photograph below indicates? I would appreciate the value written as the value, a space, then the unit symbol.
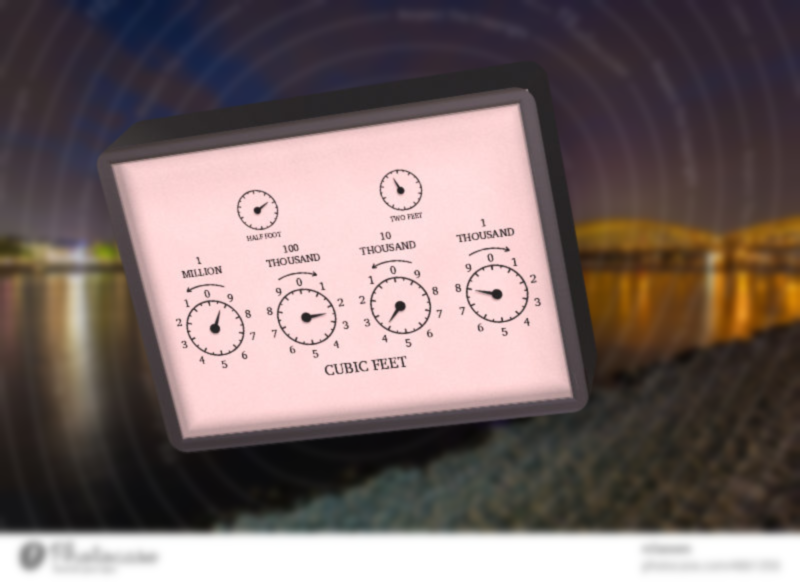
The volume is 923800 ft³
